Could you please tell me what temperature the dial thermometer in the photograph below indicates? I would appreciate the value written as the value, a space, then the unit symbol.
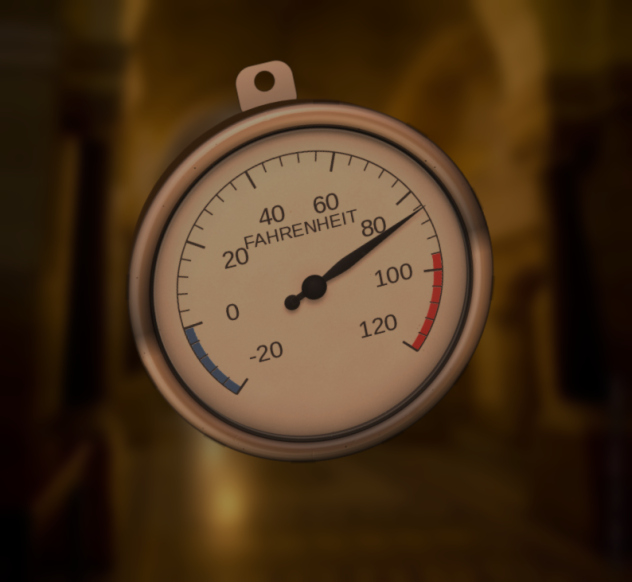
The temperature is 84 °F
